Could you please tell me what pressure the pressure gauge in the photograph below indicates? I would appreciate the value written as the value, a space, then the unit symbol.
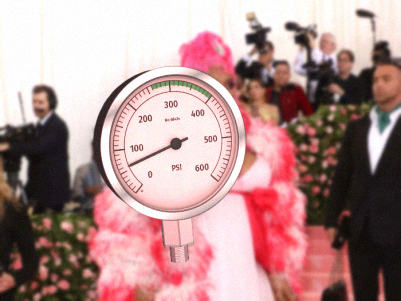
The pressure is 60 psi
